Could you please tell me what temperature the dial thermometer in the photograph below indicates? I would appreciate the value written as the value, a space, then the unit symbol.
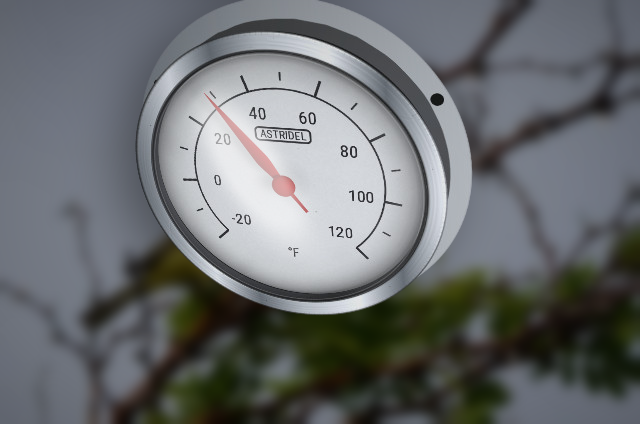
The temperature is 30 °F
